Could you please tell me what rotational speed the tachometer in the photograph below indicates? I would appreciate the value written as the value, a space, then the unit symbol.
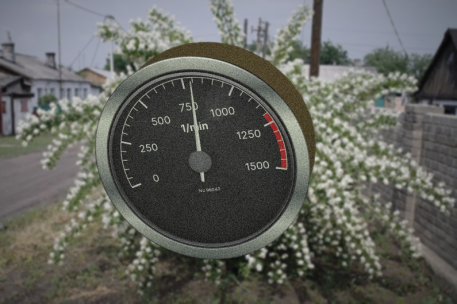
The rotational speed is 800 rpm
